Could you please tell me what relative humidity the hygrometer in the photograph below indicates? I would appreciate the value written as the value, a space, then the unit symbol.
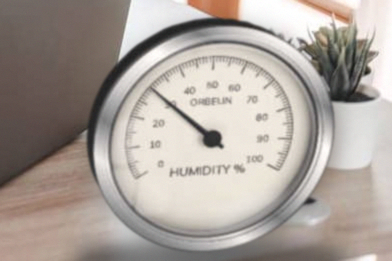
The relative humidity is 30 %
